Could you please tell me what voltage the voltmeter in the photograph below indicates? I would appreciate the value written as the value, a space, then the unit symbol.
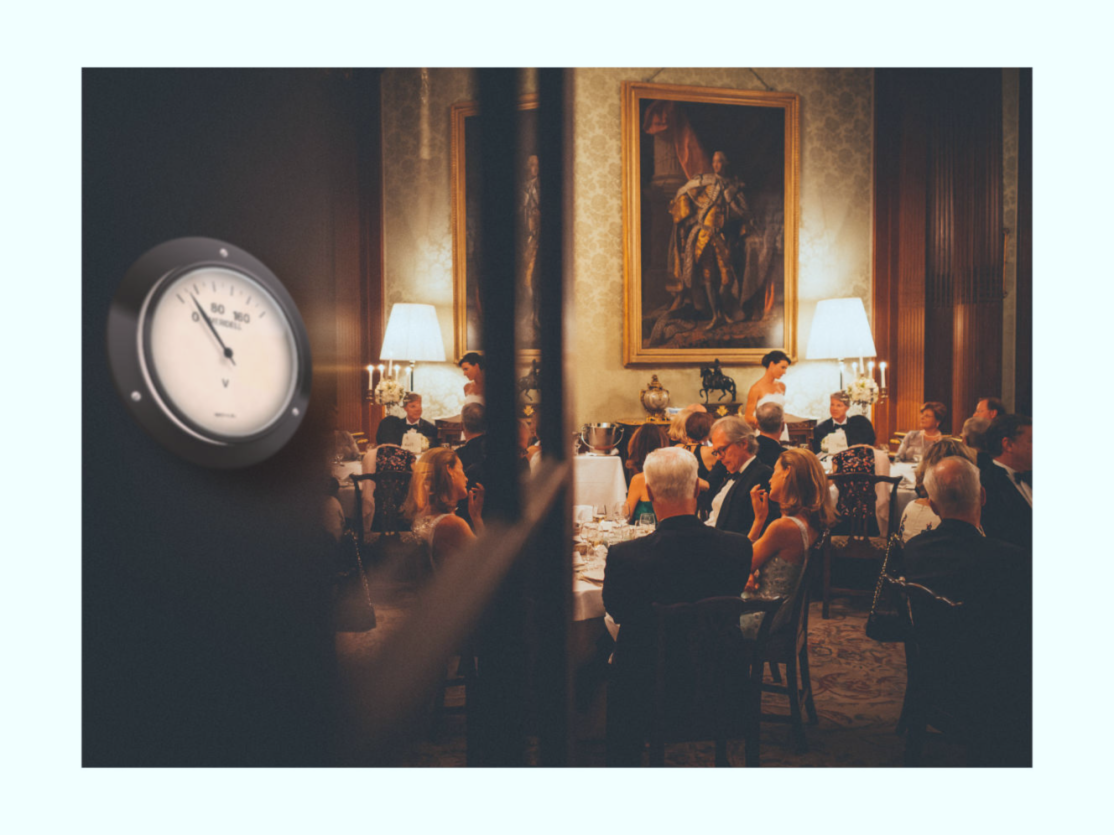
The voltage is 20 V
